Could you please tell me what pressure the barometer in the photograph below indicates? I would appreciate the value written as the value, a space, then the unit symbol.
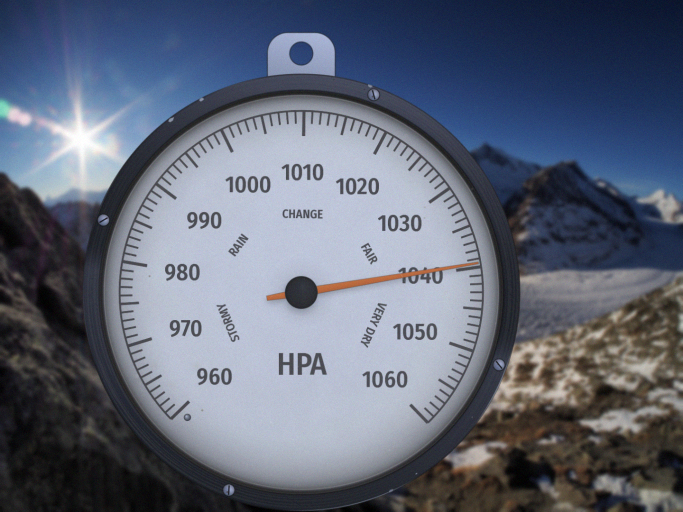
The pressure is 1039.5 hPa
